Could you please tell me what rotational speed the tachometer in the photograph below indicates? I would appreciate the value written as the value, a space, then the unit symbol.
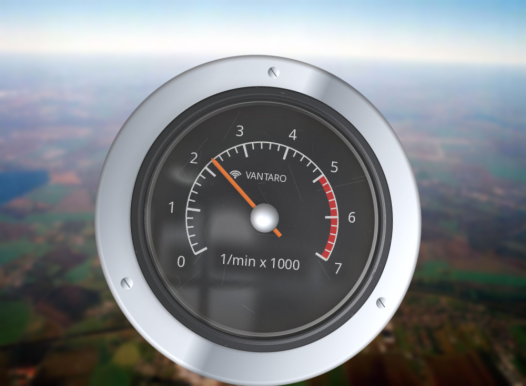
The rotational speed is 2200 rpm
